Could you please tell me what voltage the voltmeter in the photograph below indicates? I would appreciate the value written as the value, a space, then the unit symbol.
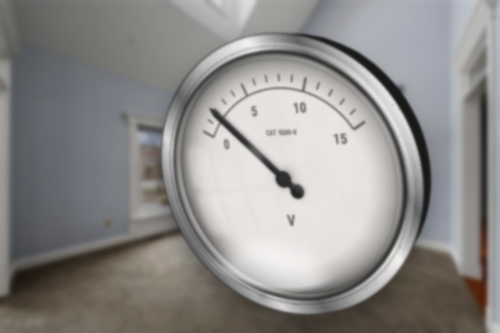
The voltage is 2 V
